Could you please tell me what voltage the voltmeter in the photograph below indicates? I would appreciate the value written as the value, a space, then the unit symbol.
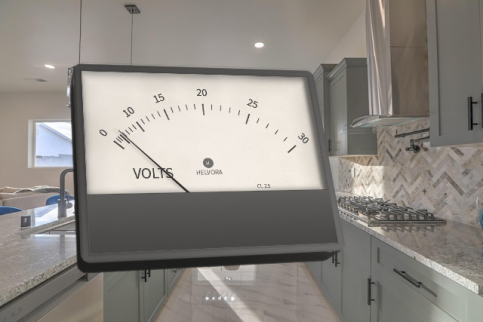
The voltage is 5 V
